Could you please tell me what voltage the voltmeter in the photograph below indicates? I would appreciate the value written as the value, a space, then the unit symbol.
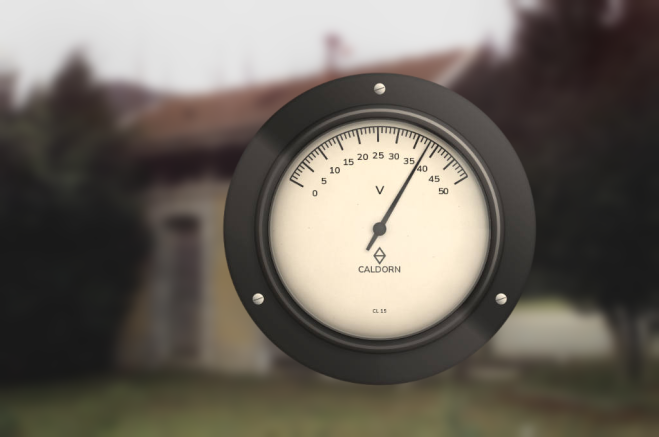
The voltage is 38 V
